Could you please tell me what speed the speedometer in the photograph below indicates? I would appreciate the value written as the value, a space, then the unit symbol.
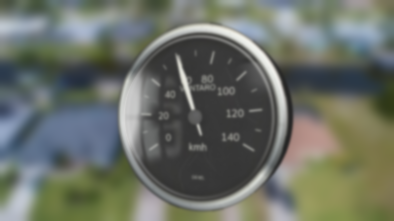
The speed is 60 km/h
